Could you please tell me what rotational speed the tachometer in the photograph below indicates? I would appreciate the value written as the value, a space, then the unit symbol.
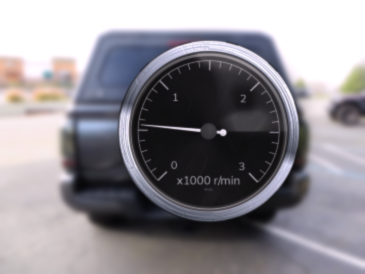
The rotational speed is 550 rpm
